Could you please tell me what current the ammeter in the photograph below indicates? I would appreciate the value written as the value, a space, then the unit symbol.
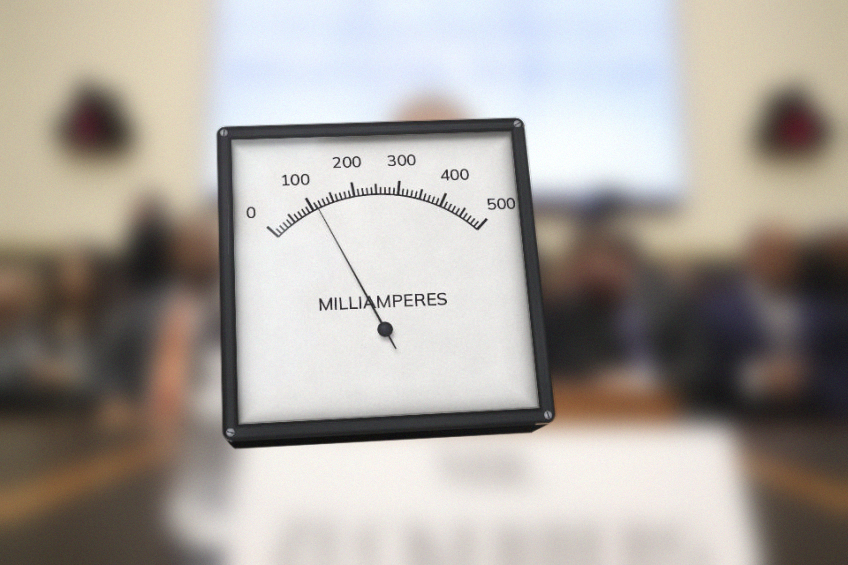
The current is 110 mA
